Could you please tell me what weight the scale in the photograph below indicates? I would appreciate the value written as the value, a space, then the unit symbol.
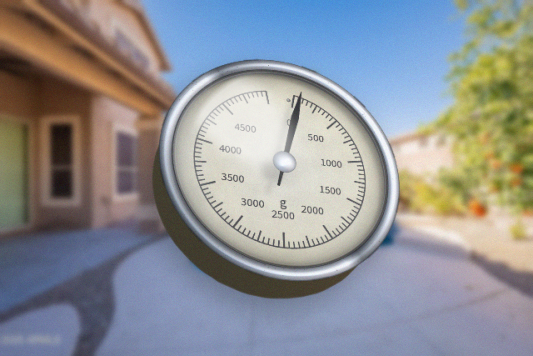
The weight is 50 g
